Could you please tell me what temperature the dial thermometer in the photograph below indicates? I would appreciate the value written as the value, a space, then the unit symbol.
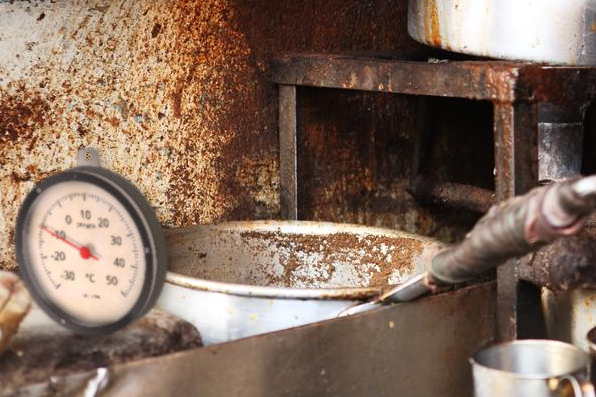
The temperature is -10 °C
